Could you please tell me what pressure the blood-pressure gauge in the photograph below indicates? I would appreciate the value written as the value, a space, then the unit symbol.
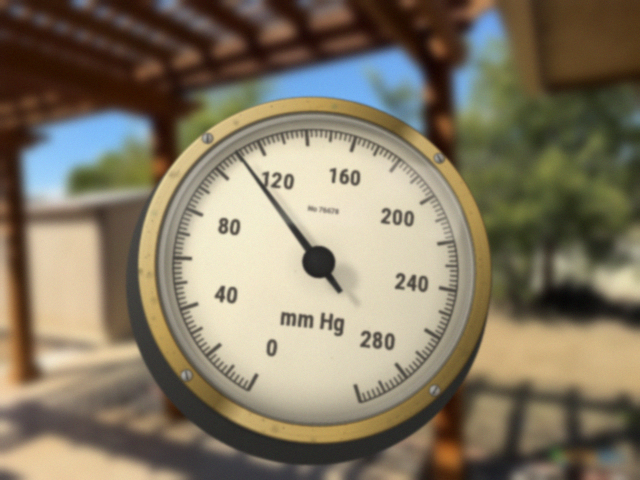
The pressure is 110 mmHg
